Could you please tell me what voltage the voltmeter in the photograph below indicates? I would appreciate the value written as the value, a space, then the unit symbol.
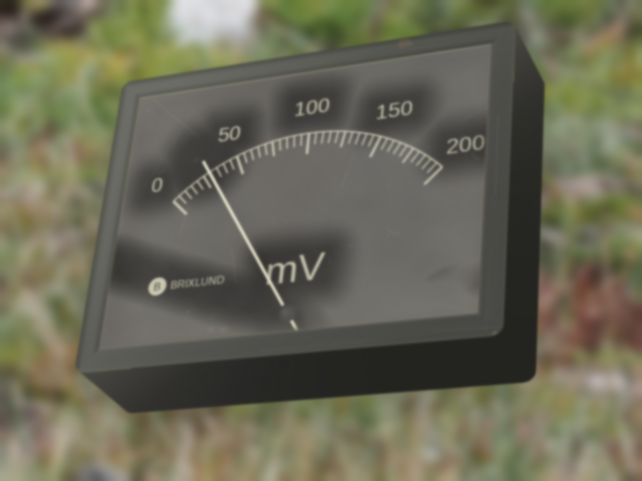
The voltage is 30 mV
